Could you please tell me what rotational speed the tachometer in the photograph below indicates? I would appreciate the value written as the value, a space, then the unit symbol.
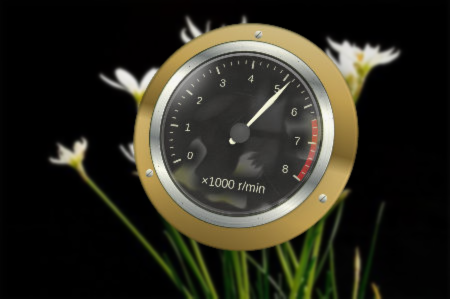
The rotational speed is 5200 rpm
